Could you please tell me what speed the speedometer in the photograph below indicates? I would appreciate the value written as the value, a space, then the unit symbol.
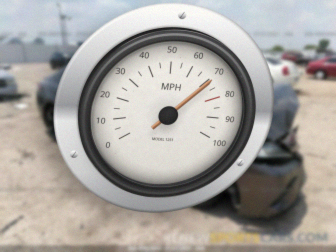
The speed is 70 mph
